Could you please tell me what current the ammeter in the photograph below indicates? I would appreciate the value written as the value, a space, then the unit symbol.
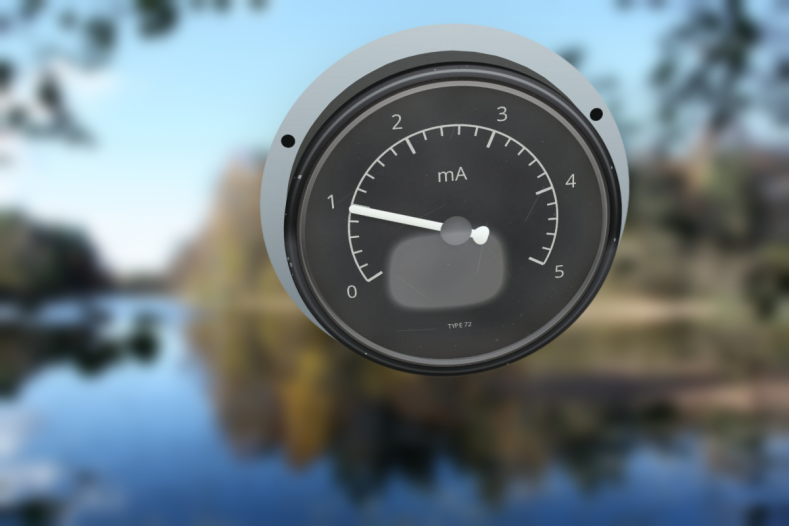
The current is 1 mA
